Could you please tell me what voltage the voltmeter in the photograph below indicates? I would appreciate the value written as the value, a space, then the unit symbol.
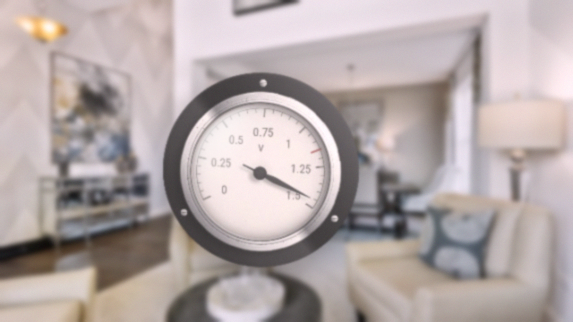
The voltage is 1.45 V
